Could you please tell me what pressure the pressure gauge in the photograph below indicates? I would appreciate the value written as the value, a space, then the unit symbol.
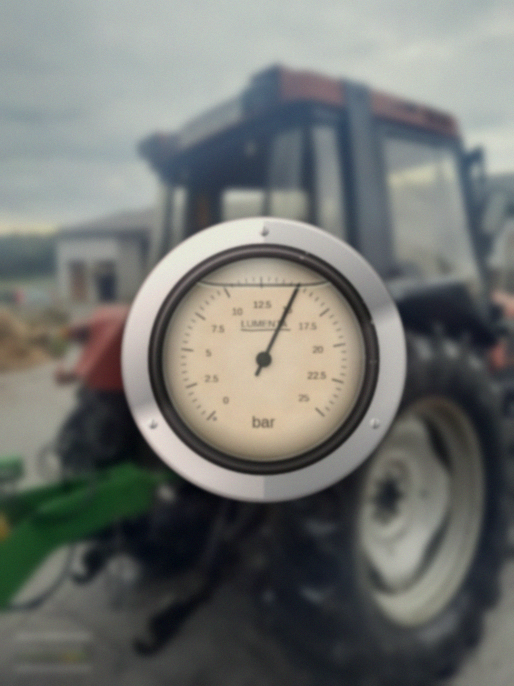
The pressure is 15 bar
